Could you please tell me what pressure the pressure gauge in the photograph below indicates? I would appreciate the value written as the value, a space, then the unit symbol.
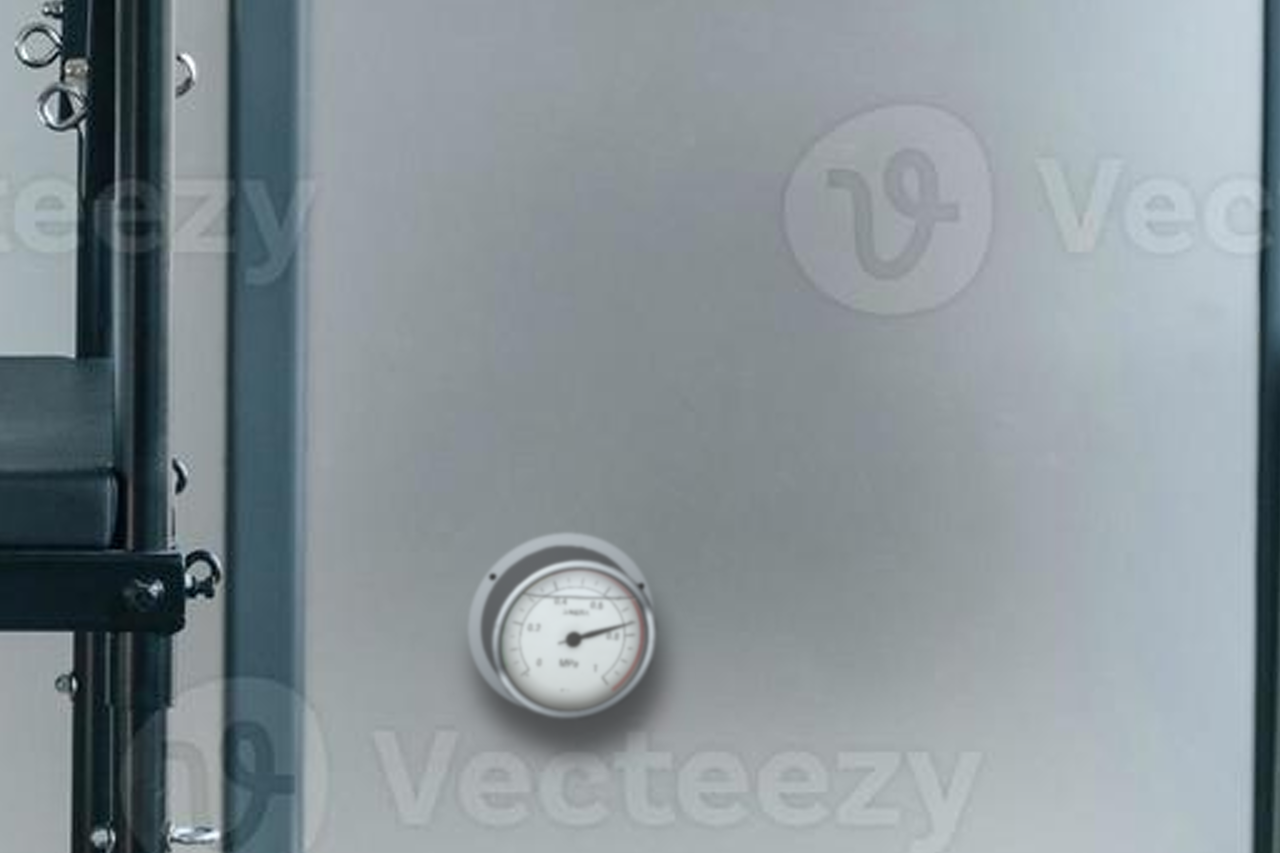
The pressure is 0.75 MPa
